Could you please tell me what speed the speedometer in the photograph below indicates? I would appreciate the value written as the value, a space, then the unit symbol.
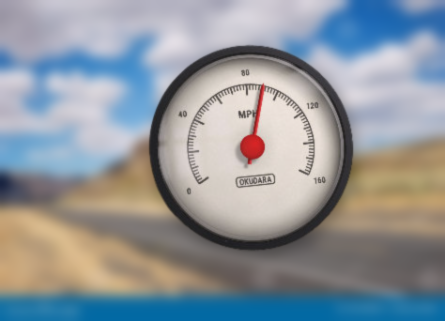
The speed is 90 mph
